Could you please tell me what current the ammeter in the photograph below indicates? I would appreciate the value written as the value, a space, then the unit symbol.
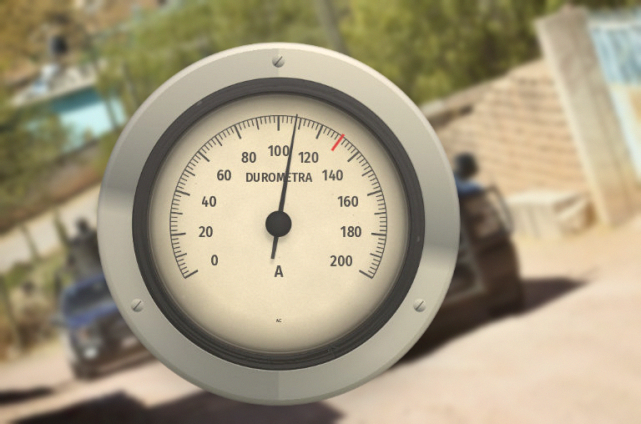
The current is 108 A
